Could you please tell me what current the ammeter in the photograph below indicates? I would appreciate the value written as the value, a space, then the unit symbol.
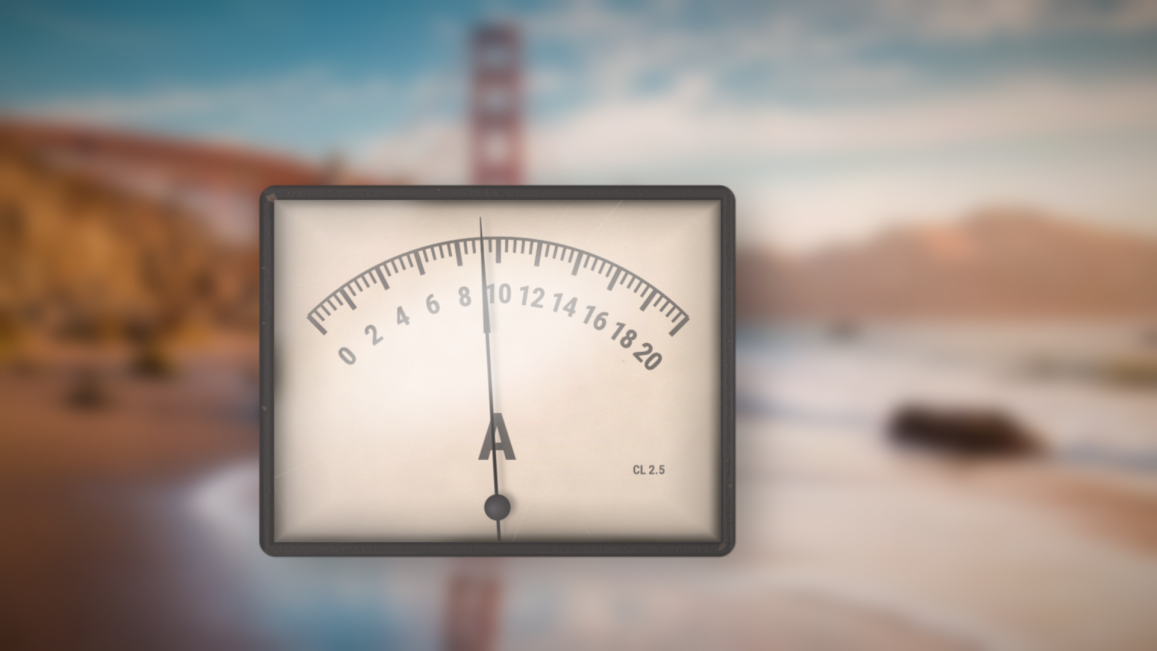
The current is 9.2 A
